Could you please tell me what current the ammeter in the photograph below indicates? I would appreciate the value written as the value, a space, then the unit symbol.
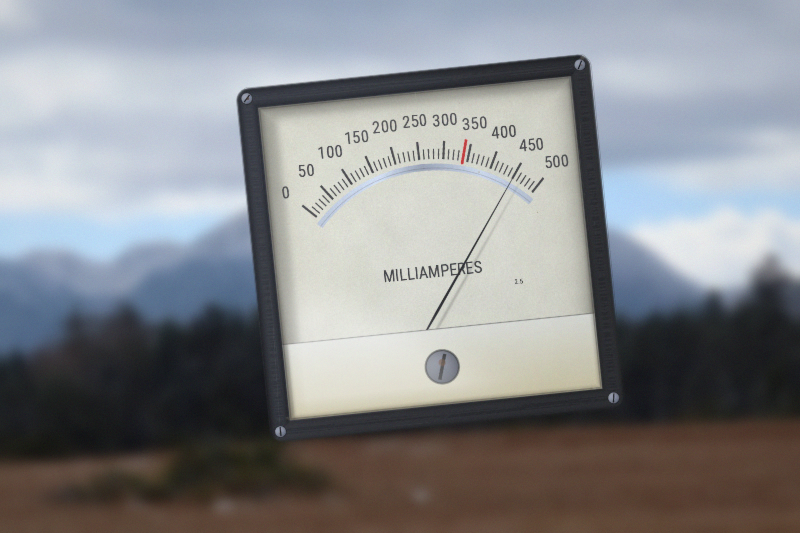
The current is 450 mA
